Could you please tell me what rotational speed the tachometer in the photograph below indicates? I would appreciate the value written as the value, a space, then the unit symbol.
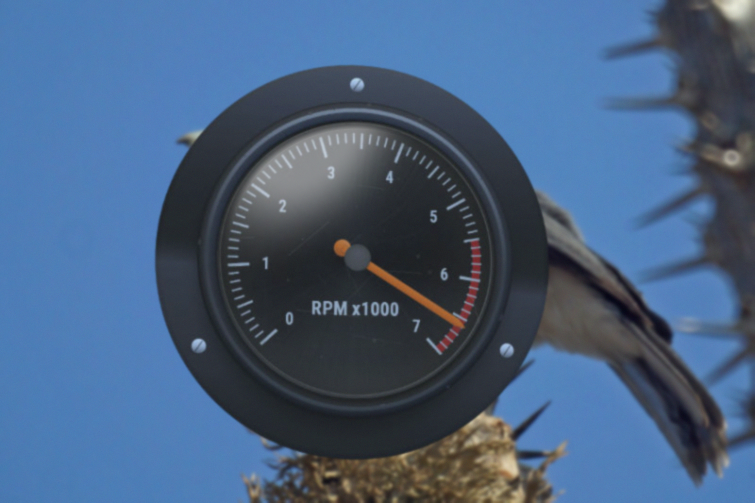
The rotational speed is 6600 rpm
